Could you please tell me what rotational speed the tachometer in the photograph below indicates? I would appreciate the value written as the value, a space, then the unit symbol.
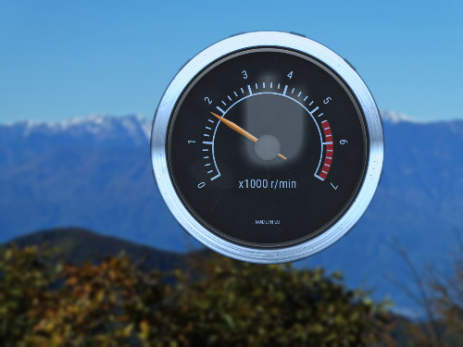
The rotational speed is 1800 rpm
